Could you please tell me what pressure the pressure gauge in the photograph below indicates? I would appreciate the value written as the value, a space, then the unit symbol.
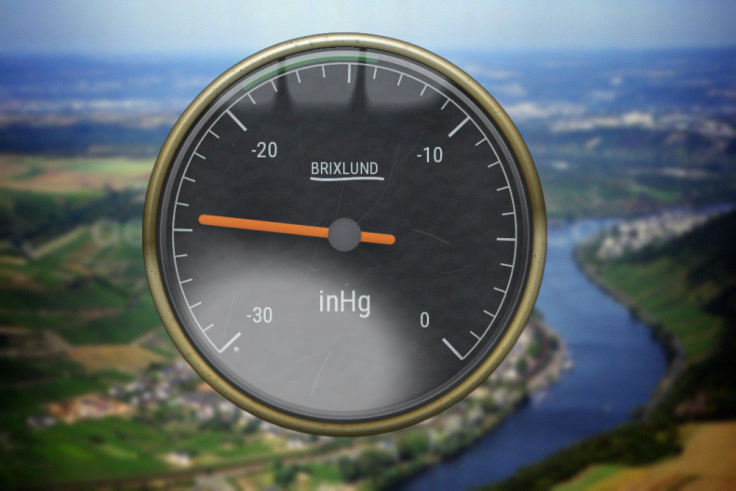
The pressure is -24.5 inHg
